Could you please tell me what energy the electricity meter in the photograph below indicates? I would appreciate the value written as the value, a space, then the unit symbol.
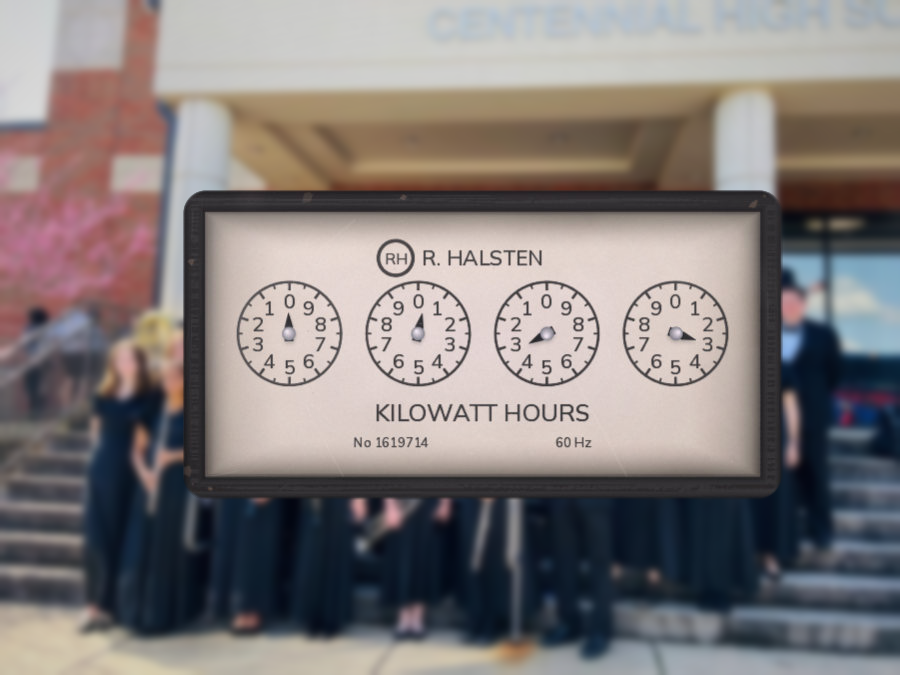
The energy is 33 kWh
